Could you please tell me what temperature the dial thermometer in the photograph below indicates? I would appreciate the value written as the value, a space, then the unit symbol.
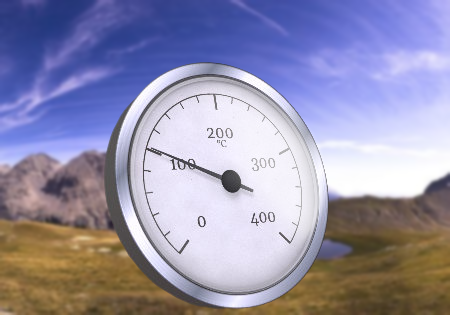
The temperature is 100 °C
